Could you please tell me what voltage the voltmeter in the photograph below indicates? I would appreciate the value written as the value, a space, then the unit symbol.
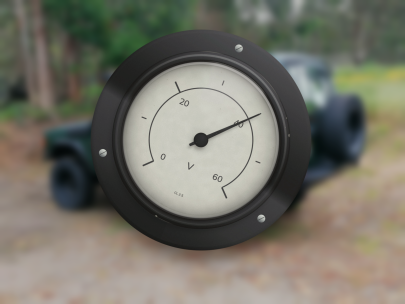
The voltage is 40 V
